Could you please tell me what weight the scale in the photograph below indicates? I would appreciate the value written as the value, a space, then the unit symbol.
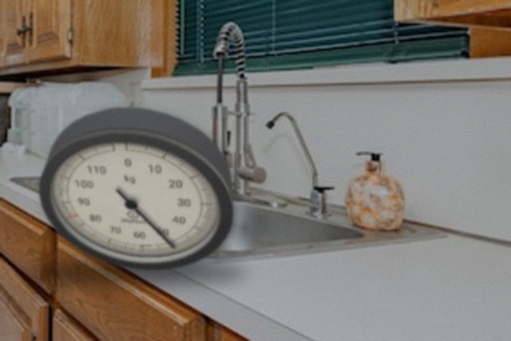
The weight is 50 kg
